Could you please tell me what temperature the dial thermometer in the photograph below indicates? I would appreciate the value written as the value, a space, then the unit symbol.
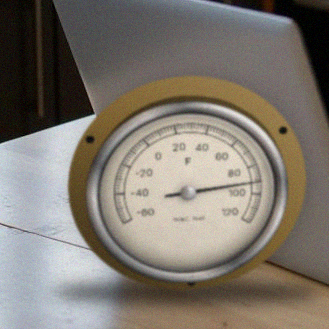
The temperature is 90 °F
